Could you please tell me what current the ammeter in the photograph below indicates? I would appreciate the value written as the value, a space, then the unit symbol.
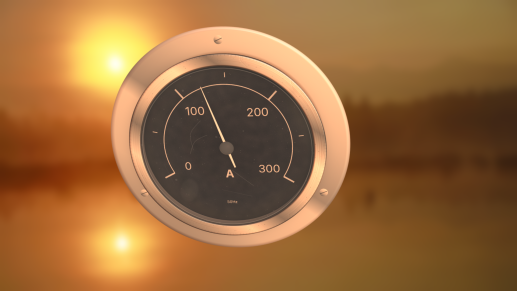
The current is 125 A
